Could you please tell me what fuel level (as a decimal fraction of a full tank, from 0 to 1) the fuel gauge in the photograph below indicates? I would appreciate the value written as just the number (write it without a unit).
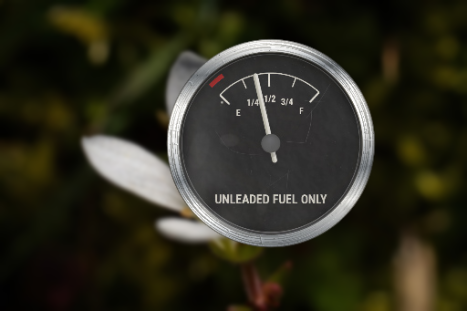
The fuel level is 0.375
